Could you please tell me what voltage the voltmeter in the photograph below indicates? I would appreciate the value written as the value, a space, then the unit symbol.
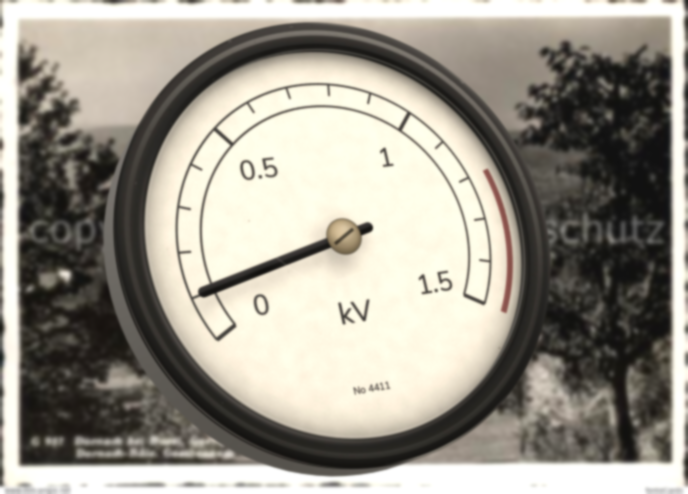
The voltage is 0.1 kV
